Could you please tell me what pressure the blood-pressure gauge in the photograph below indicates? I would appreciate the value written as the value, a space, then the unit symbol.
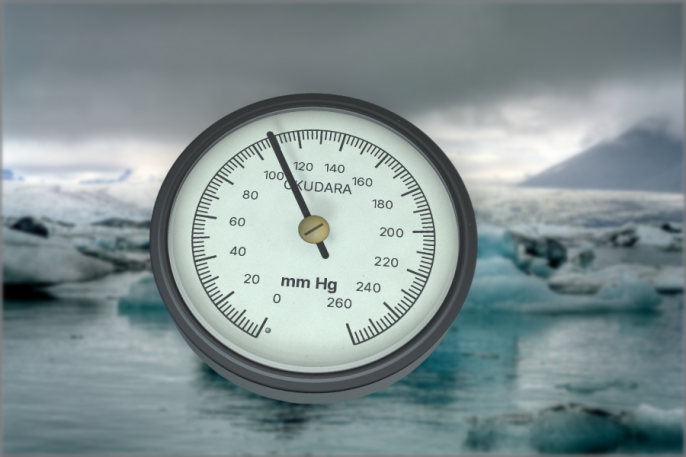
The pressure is 108 mmHg
